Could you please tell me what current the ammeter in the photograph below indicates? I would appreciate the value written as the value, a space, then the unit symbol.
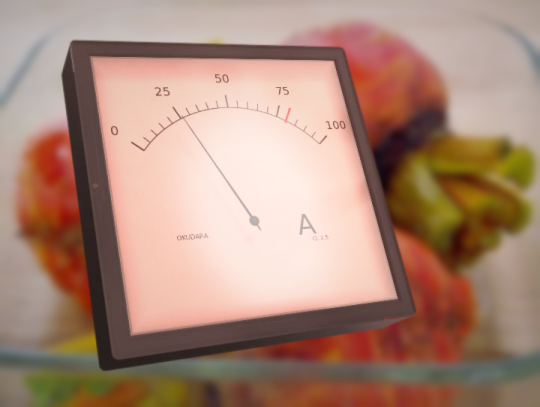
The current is 25 A
